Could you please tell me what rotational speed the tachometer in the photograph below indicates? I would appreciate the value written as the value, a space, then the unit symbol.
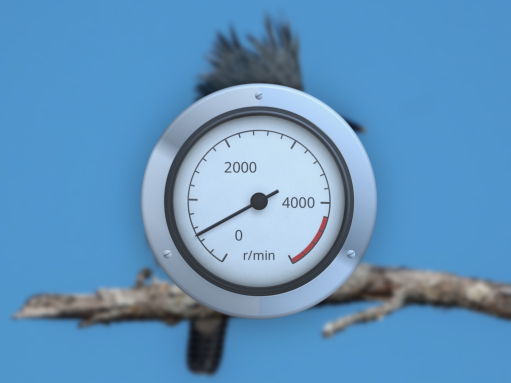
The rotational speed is 500 rpm
